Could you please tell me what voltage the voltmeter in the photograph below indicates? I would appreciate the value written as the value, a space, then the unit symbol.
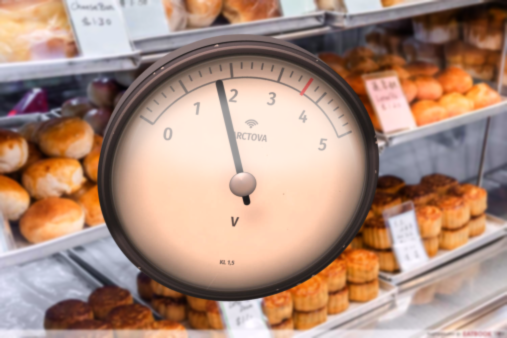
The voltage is 1.7 V
